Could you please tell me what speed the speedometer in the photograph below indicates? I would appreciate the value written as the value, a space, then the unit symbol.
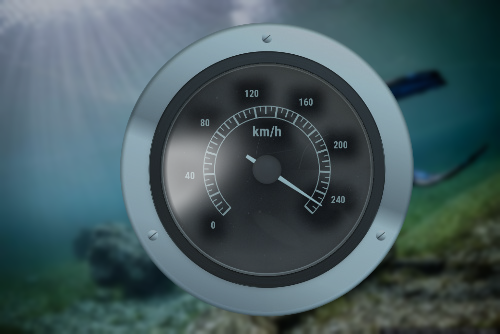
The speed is 250 km/h
